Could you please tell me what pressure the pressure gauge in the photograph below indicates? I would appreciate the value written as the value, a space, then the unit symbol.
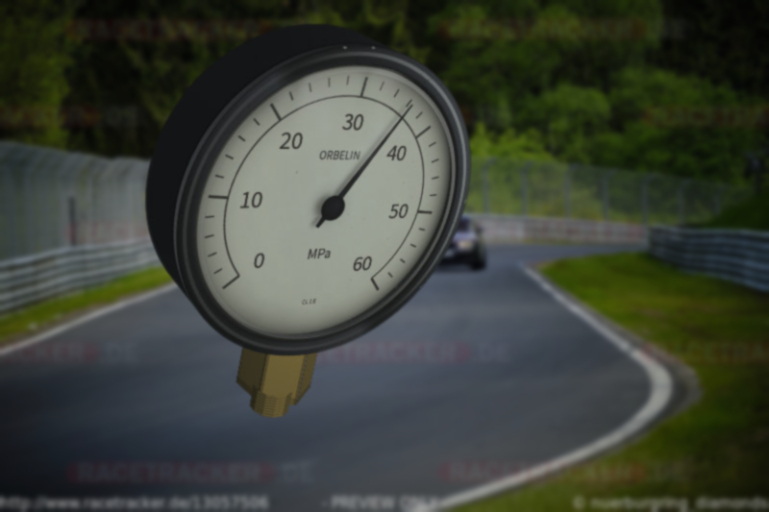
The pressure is 36 MPa
